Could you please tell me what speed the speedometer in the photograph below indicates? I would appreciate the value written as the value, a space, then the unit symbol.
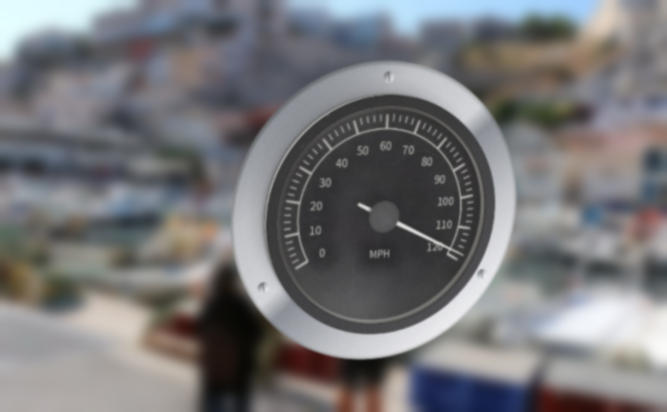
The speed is 118 mph
